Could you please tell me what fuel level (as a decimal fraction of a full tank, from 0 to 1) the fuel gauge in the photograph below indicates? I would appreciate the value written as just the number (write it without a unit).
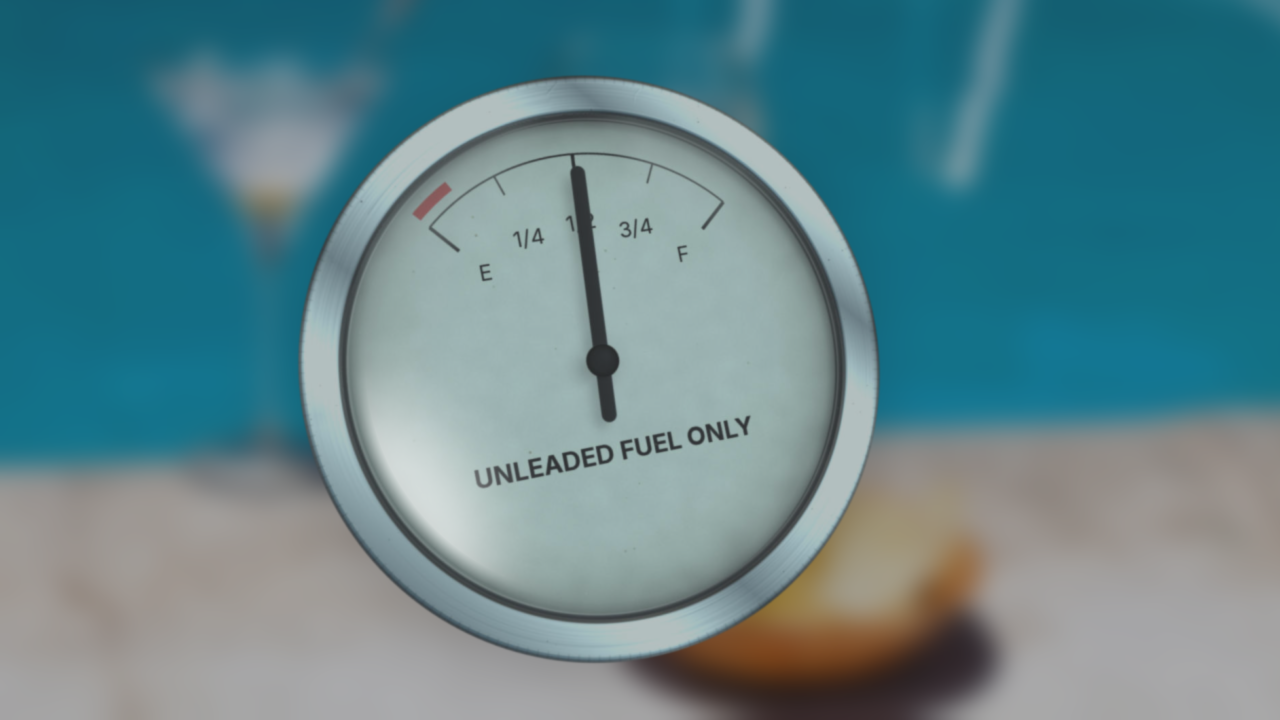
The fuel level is 0.5
